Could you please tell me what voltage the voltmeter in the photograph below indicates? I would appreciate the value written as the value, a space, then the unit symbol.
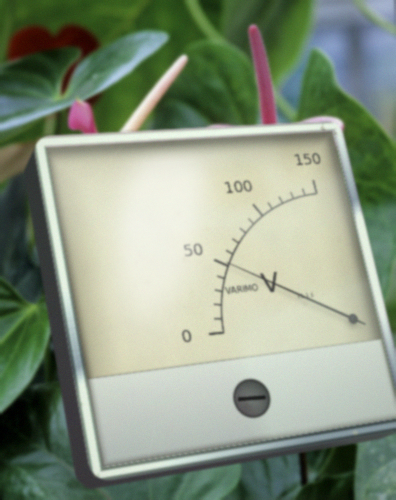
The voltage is 50 V
